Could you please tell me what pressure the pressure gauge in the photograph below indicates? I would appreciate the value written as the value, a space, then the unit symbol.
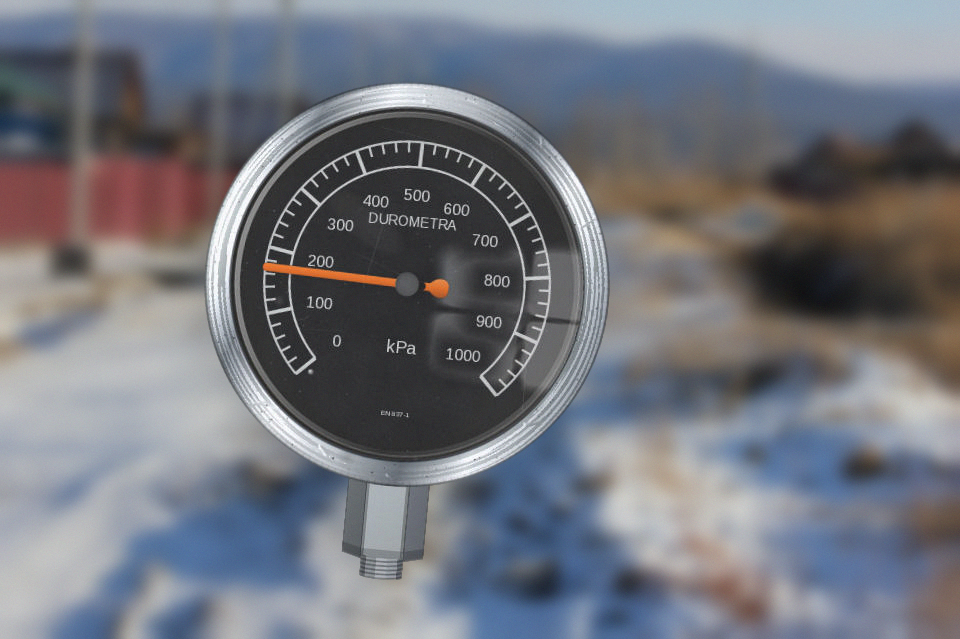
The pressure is 170 kPa
